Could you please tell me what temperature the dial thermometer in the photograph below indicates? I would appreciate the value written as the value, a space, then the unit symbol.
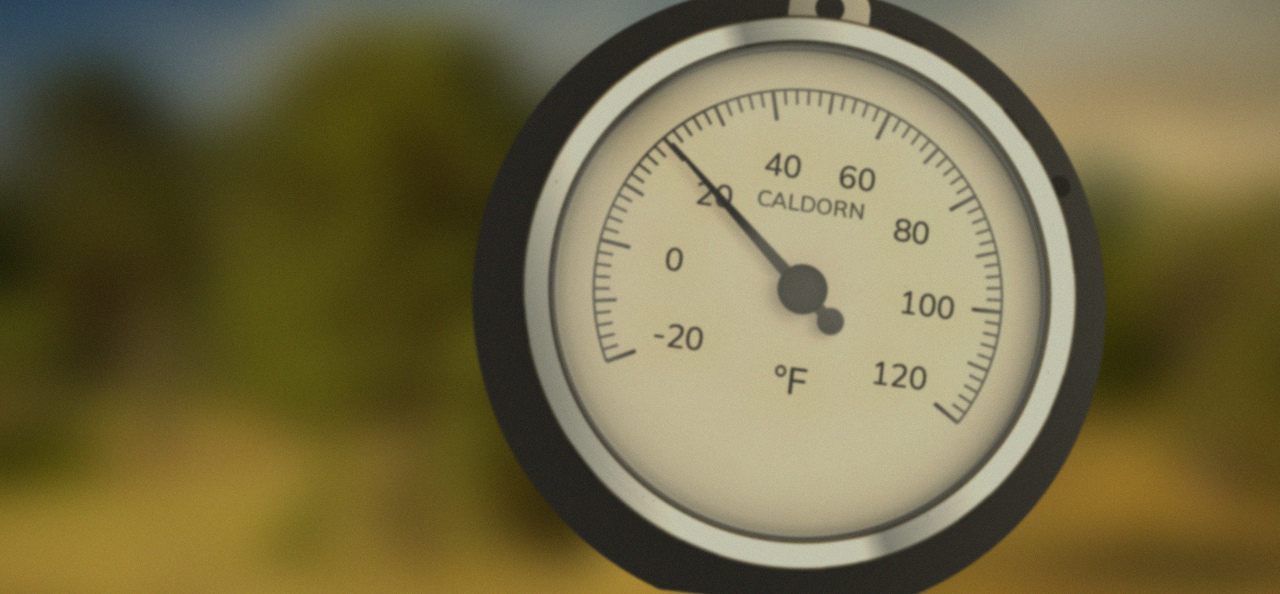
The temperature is 20 °F
